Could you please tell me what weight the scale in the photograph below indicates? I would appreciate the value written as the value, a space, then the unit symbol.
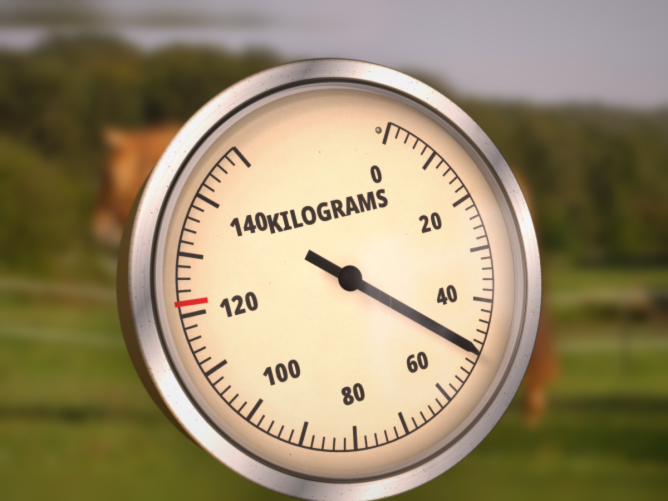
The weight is 50 kg
